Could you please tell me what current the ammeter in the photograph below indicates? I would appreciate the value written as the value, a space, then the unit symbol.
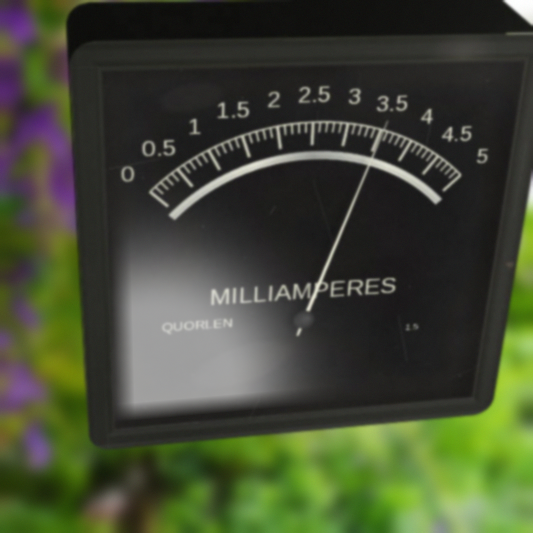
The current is 3.5 mA
